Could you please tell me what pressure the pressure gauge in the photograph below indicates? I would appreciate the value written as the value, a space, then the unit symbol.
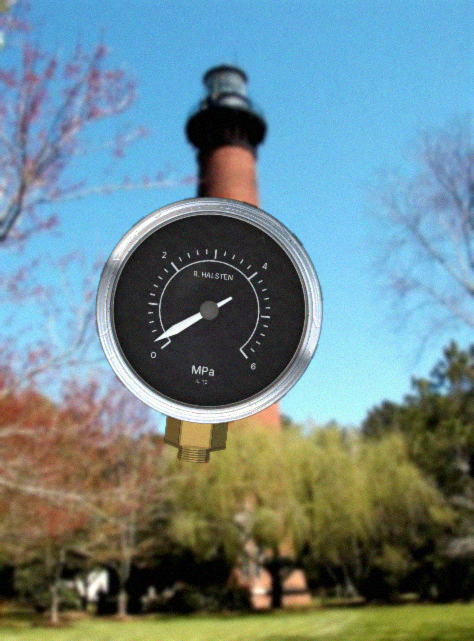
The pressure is 0.2 MPa
